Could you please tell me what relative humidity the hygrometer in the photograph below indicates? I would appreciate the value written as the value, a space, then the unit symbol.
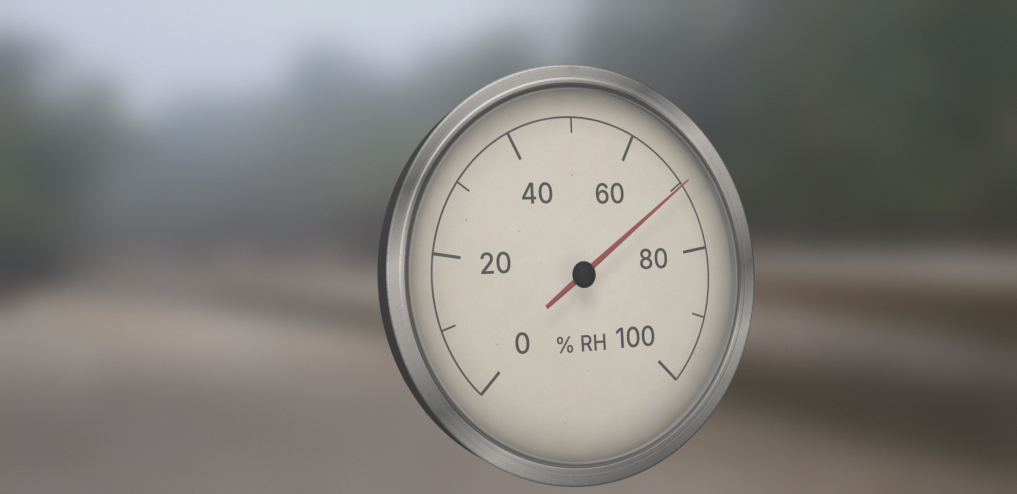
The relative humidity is 70 %
